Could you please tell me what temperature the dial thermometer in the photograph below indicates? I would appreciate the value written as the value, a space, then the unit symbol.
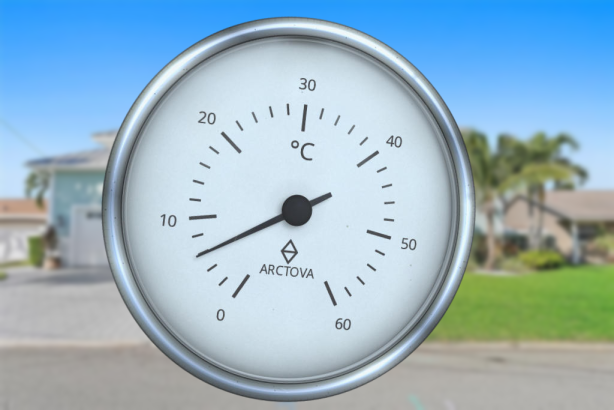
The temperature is 6 °C
